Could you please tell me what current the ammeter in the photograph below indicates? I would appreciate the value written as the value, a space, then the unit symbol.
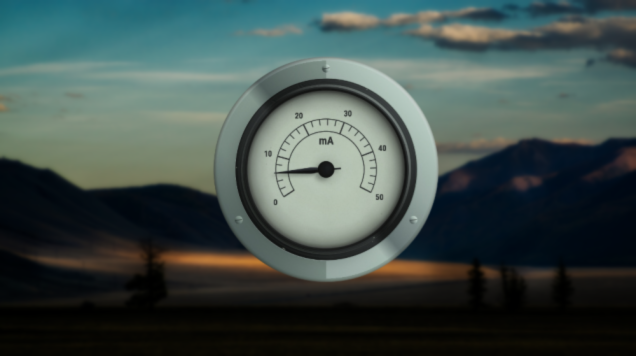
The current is 6 mA
